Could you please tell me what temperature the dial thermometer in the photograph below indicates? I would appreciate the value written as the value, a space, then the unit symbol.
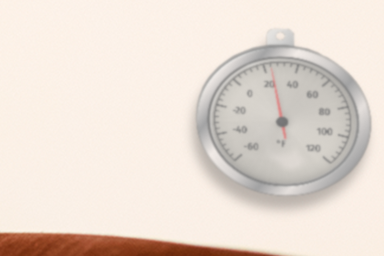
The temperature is 24 °F
